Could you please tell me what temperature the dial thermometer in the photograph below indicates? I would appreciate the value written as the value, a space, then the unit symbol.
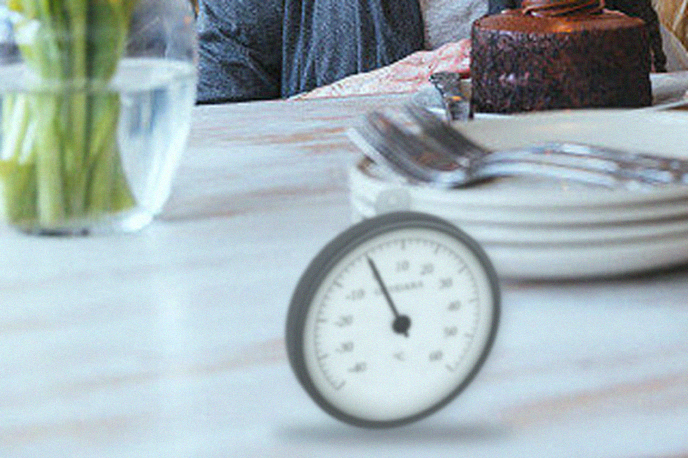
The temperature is 0 °C
